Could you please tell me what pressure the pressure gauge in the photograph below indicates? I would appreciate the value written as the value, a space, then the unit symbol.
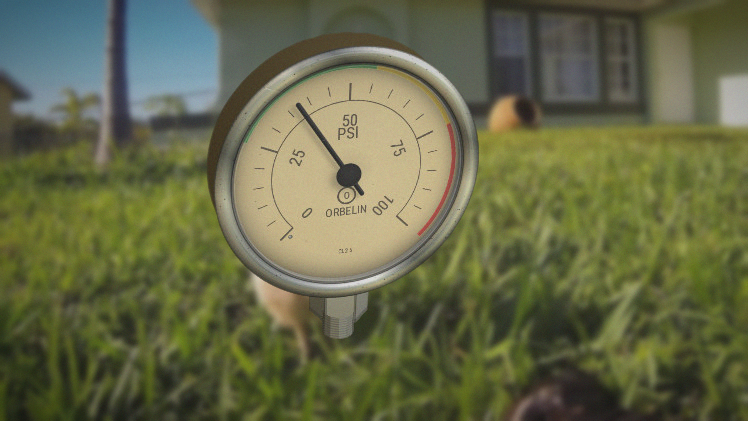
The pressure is 37.5 psi
